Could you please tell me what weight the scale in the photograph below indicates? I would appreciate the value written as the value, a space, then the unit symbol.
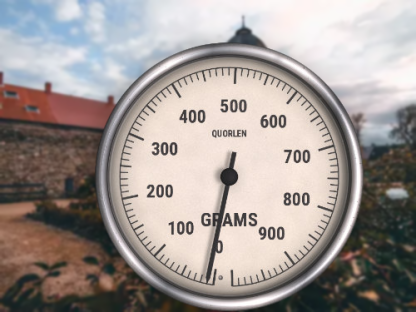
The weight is 10 g
